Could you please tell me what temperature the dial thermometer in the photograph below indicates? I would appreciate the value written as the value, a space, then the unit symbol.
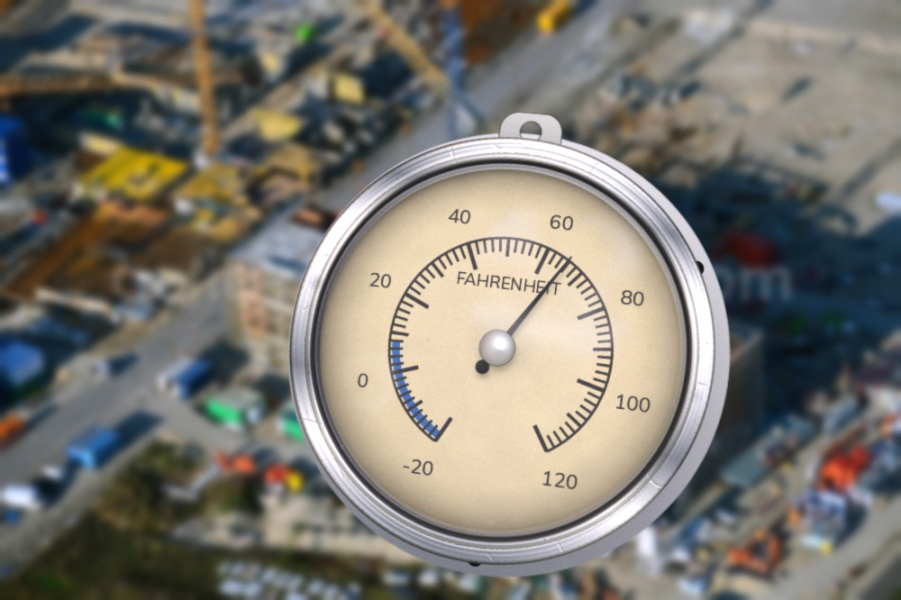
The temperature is 66 °F
